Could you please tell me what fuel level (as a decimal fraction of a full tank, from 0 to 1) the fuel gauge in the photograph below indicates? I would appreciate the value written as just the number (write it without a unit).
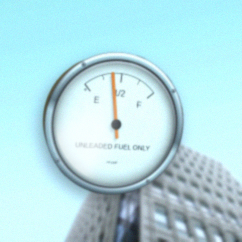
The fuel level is 0.375
